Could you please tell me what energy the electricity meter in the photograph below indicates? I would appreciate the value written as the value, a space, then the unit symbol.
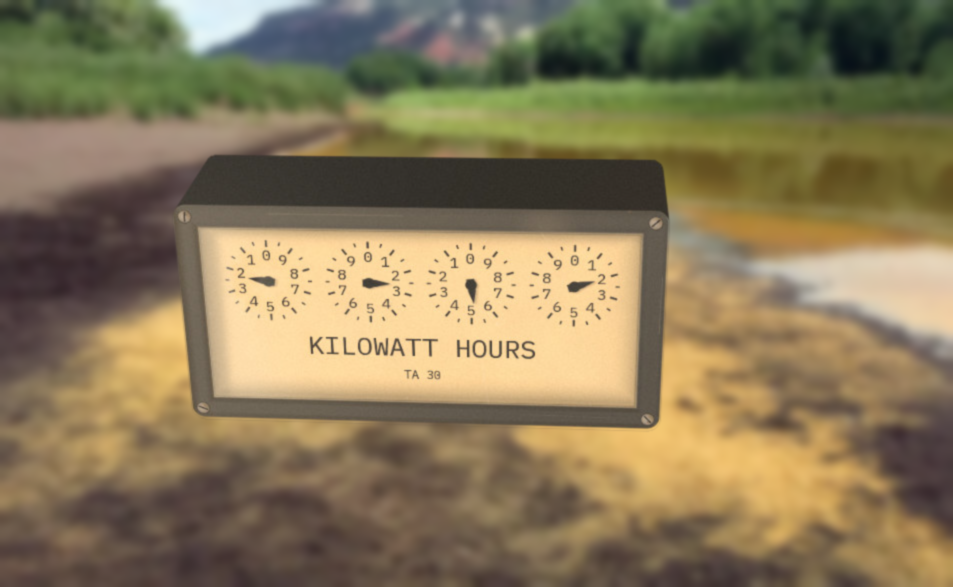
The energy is 2252 kWh
